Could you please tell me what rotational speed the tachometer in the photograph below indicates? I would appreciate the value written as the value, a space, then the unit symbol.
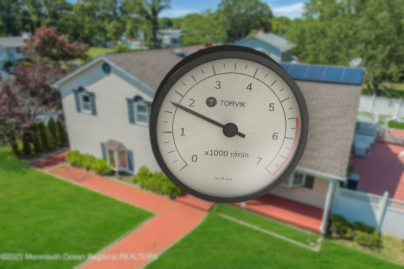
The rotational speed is 1750 rpm
